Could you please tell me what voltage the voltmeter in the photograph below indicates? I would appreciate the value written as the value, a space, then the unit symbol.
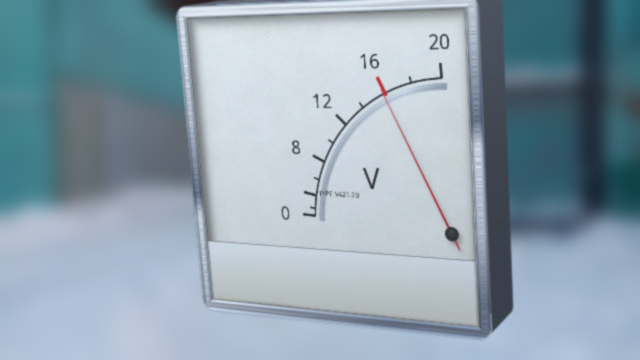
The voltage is 16 V
